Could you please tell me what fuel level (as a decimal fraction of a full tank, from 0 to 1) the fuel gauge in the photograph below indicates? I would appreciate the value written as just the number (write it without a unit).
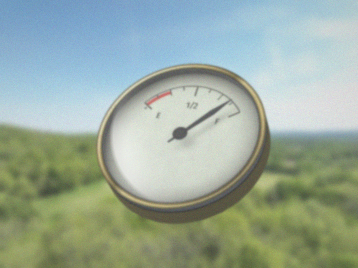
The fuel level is 0.875
